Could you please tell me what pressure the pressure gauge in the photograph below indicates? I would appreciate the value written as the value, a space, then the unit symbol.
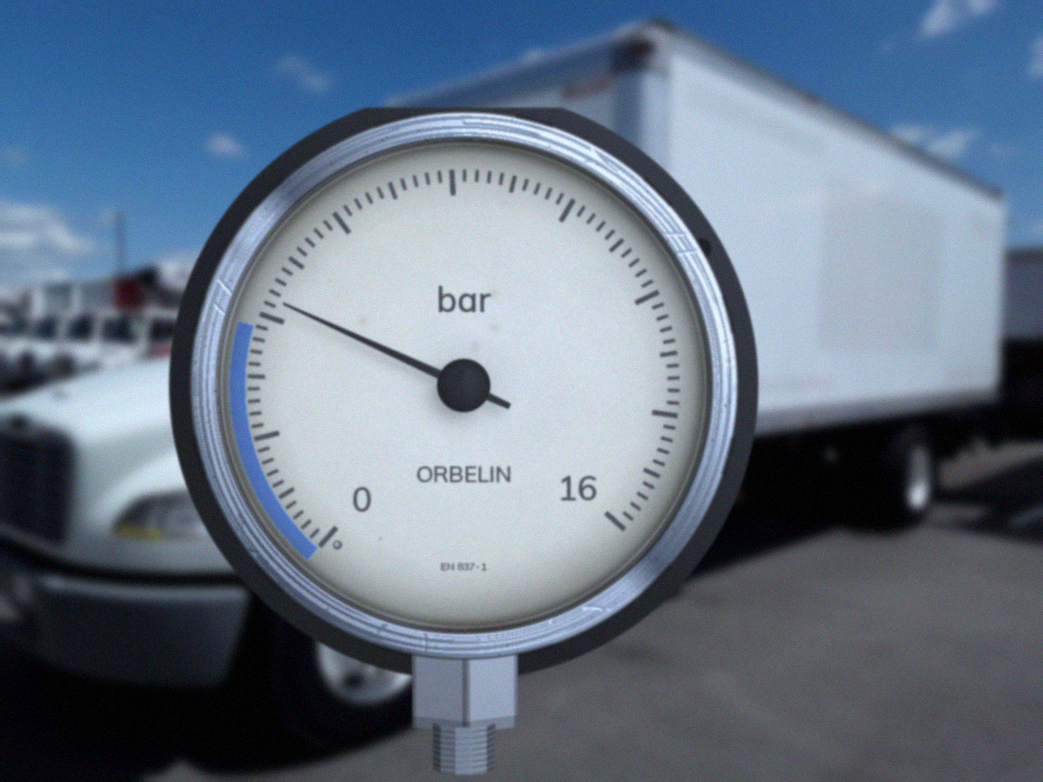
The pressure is 4.3 bar
